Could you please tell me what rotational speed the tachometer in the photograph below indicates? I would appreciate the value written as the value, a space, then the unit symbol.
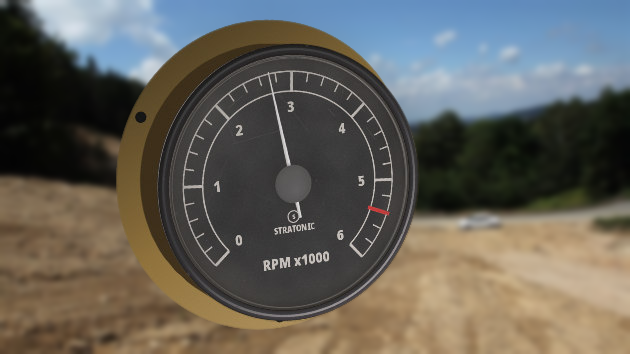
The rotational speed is 2700 rpm
